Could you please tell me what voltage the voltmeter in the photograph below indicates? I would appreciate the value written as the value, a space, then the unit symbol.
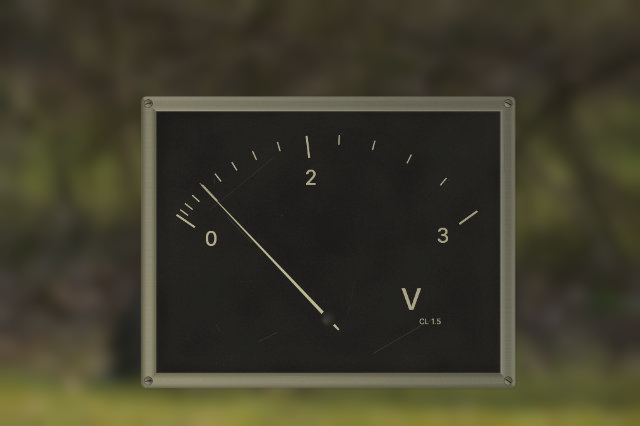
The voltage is 1 V
